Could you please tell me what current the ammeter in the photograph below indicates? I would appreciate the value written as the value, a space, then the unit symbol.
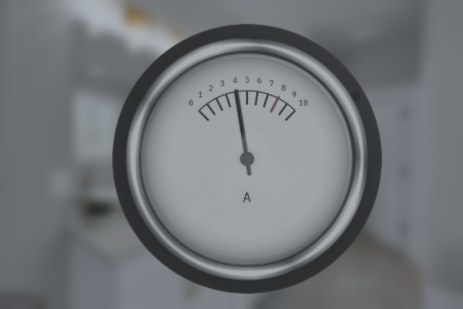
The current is 4 A
